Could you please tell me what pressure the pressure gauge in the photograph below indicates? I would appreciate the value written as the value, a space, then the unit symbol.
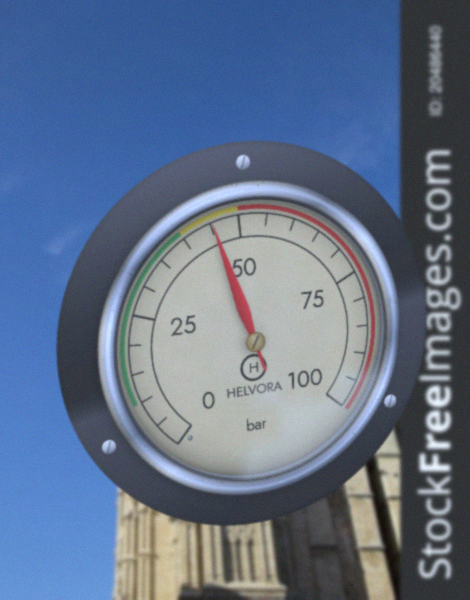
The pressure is 45 bar
